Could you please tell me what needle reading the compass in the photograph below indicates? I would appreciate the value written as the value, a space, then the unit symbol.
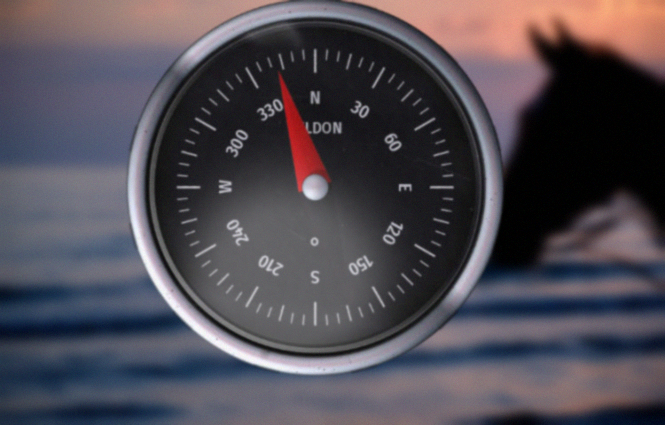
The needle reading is 342.5 °
